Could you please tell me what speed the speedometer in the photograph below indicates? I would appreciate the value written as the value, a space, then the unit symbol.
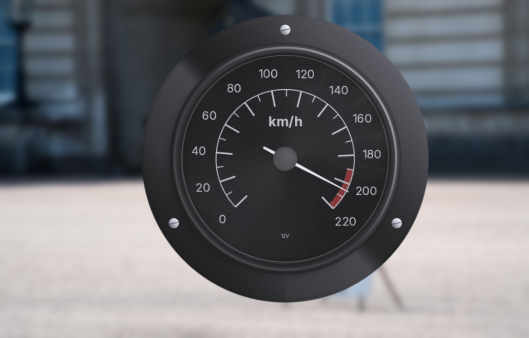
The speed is 205 km/h
